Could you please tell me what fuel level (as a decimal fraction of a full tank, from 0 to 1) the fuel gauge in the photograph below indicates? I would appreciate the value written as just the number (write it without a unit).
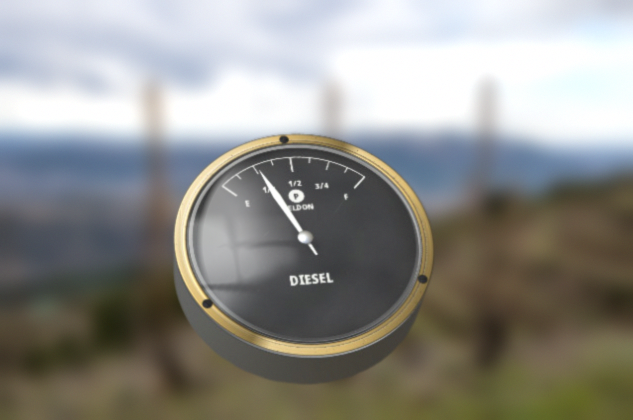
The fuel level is 0.25
